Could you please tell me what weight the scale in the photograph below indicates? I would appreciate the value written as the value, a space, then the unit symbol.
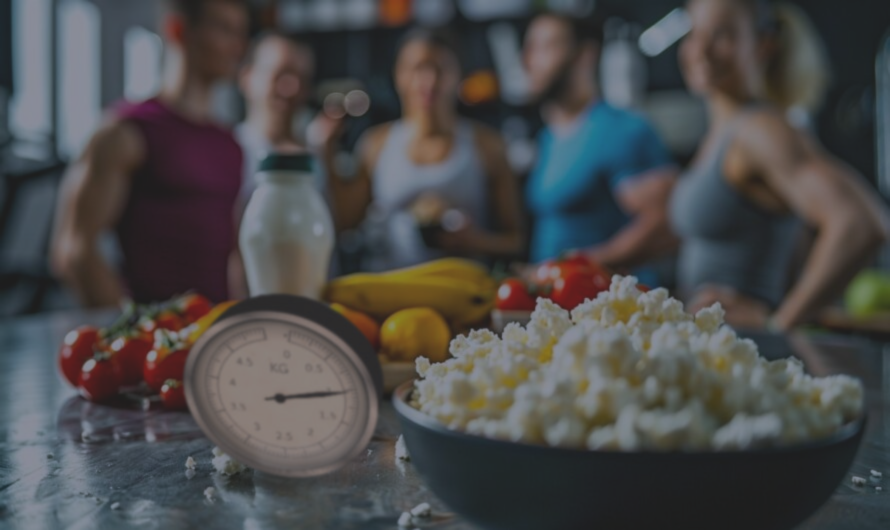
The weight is 1 kg
